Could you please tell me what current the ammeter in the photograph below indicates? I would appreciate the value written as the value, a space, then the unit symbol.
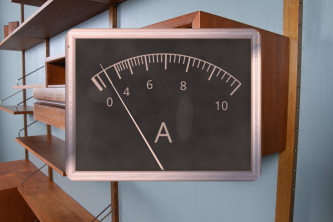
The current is 3 A
